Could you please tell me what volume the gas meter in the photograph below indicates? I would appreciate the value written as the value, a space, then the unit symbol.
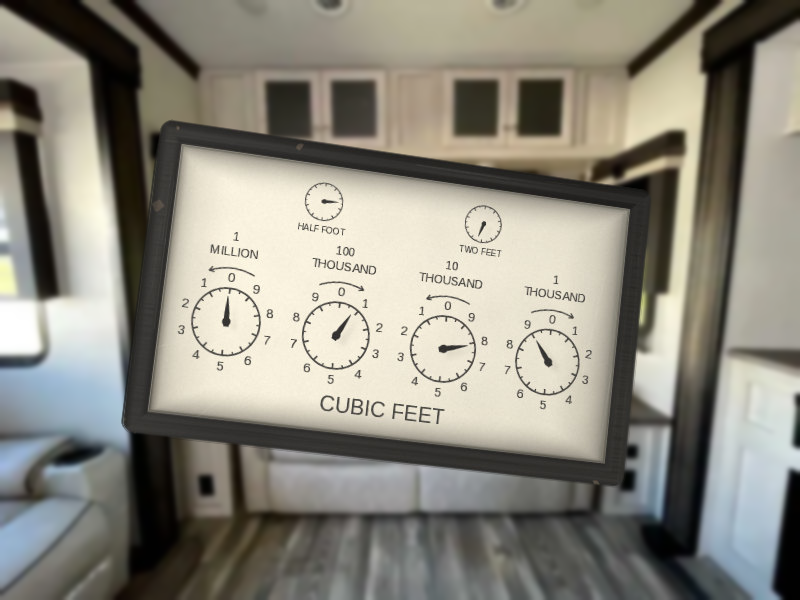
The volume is 7900 ft³
